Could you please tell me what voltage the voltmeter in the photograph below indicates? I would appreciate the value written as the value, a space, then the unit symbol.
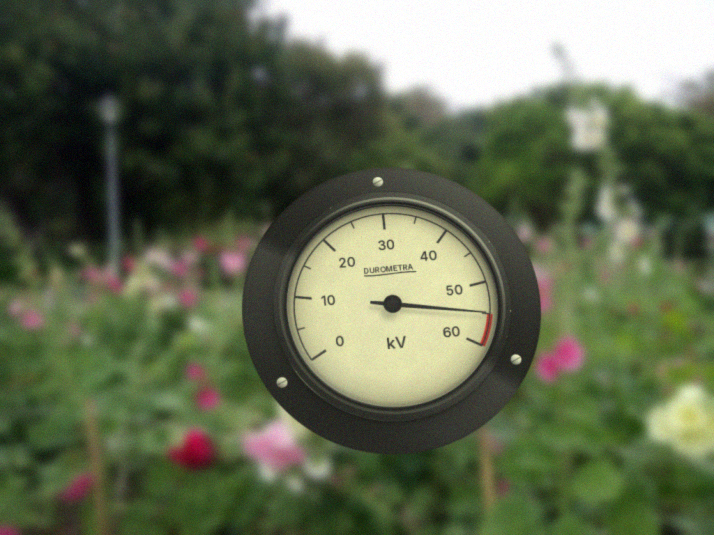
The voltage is 55 kV
